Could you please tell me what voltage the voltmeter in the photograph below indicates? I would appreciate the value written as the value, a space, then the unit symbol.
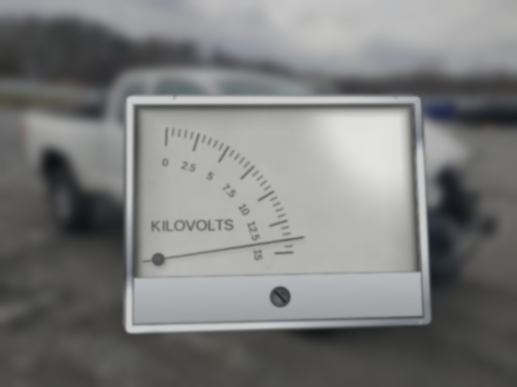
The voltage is 14 kV
